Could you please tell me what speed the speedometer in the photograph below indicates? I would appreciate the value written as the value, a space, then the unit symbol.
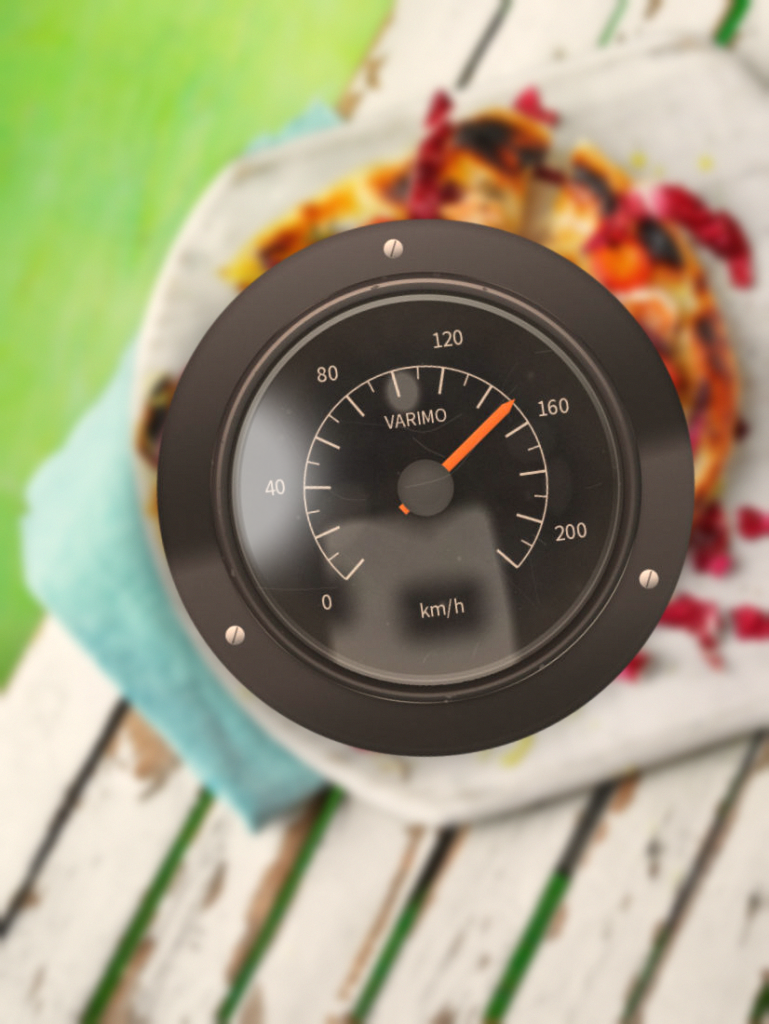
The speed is 150 km/h
